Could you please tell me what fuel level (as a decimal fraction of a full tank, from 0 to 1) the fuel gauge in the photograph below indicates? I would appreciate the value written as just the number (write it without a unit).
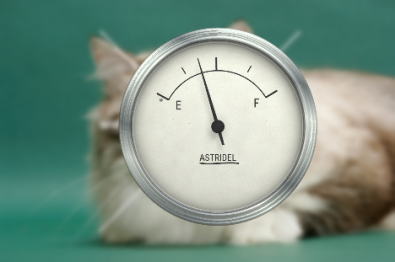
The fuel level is 0.375
